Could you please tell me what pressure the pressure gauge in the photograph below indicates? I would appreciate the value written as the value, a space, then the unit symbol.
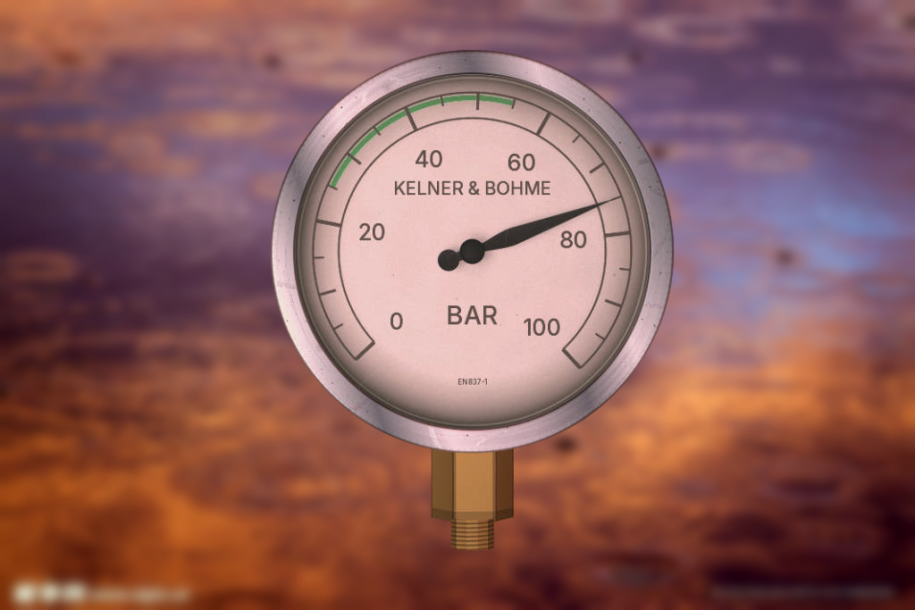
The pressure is 75 bar
